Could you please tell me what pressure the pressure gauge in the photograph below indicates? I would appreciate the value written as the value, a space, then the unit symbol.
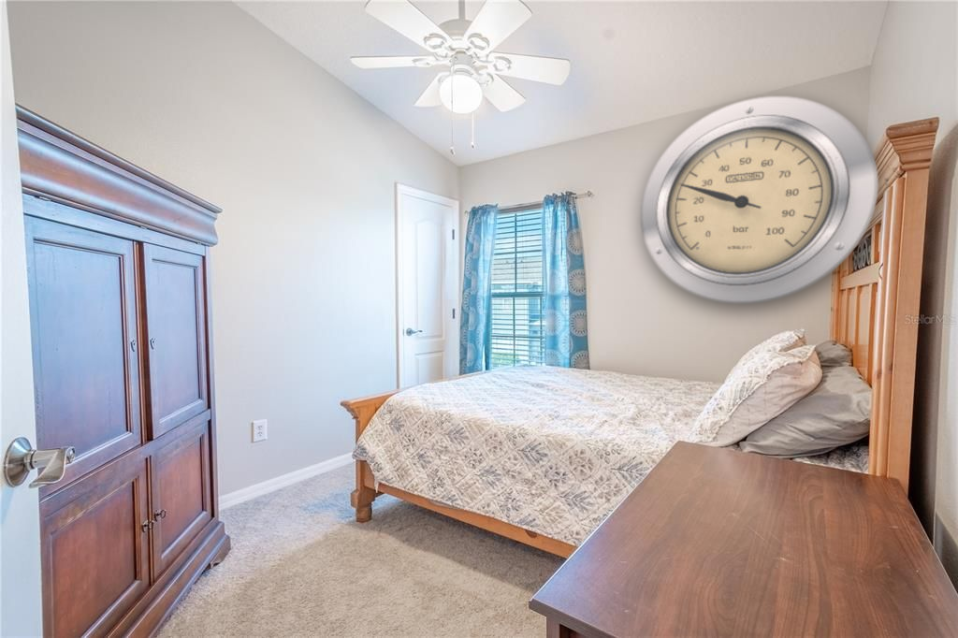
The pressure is 25 bar
